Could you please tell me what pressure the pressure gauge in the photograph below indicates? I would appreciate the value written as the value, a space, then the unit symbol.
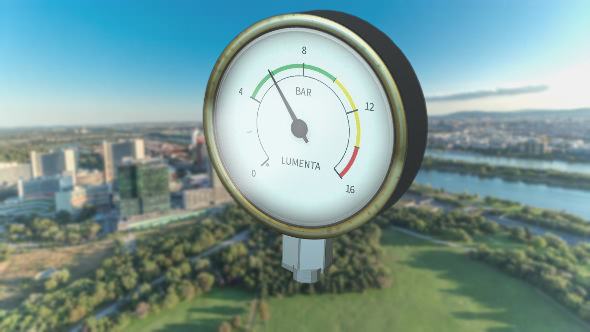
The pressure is 6 bar
